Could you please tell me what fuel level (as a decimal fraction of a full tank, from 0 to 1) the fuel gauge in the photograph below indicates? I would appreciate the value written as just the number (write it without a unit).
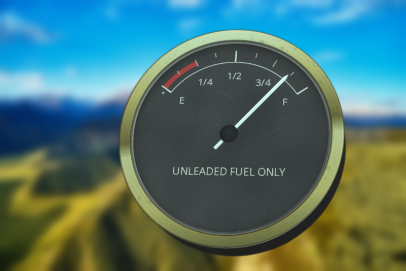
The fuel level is 0.875
